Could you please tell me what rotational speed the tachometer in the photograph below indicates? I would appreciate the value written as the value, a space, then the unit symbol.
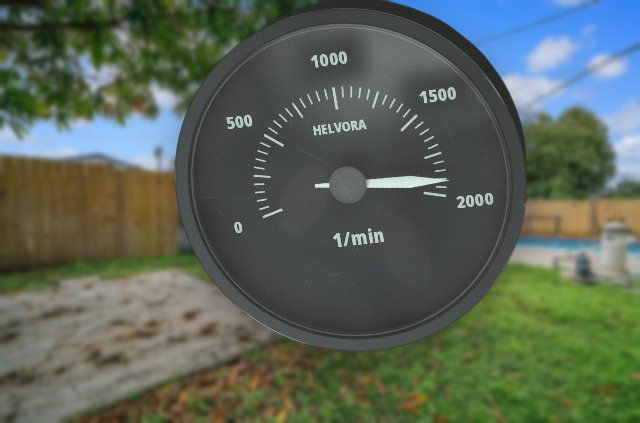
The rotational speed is 1900 rpm
